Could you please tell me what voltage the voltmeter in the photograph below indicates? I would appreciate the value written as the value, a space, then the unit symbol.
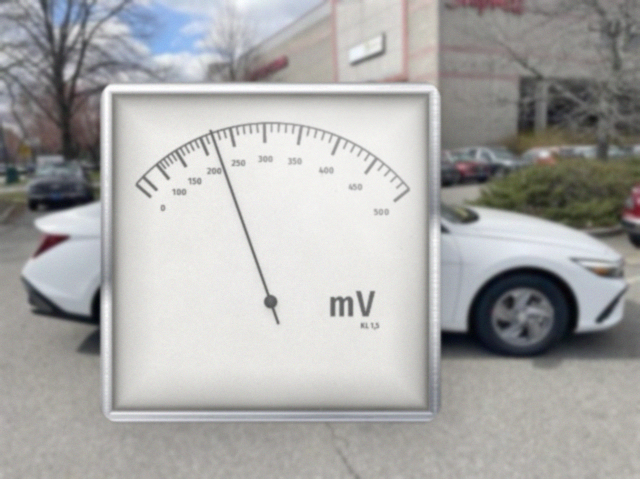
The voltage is 220 mV
